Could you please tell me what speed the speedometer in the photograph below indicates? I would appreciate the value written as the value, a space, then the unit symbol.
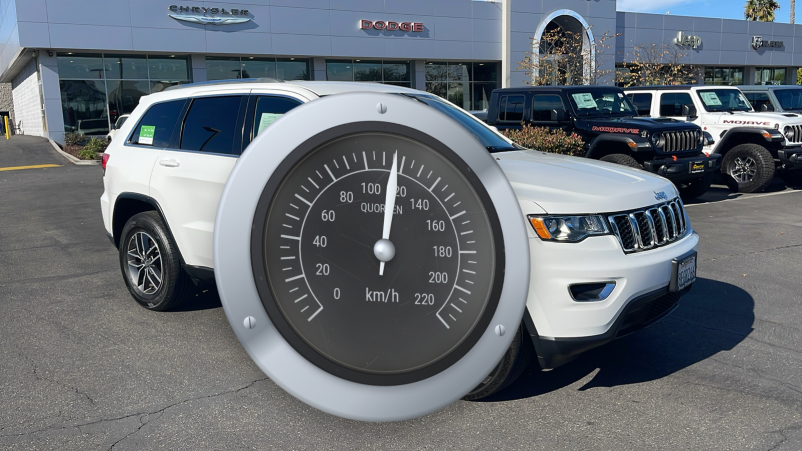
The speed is 115 km/h
